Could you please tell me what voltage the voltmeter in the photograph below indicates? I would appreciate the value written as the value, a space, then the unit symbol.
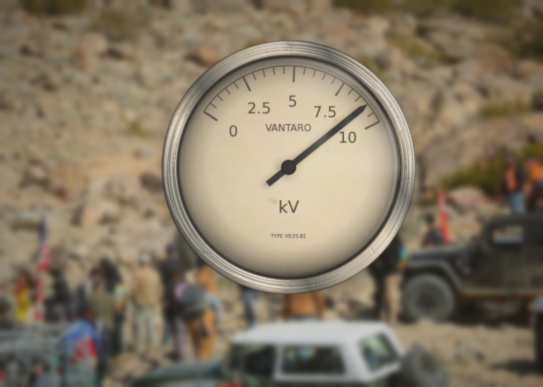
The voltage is 9 kV
